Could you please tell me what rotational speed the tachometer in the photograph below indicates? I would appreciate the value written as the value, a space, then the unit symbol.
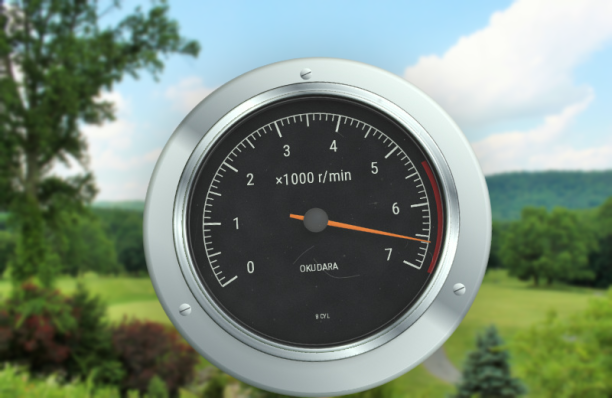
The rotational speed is 6600 rpm
